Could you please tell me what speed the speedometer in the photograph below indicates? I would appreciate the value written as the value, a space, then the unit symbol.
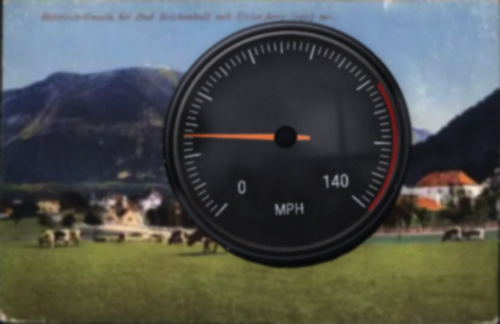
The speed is 26 mph
